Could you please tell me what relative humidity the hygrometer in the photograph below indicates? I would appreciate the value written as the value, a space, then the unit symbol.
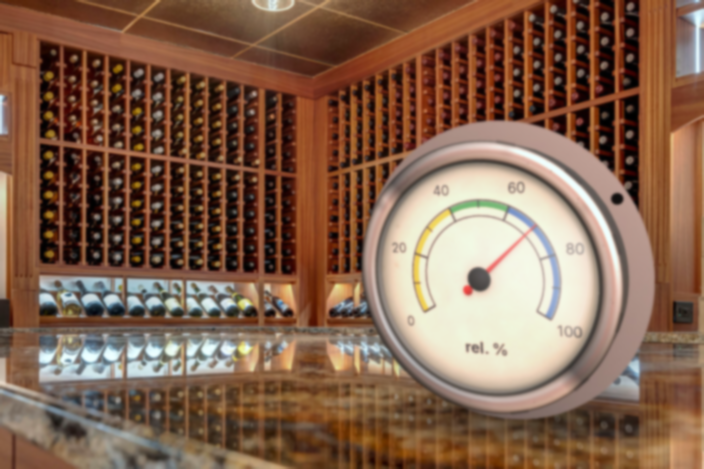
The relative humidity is 70 %
